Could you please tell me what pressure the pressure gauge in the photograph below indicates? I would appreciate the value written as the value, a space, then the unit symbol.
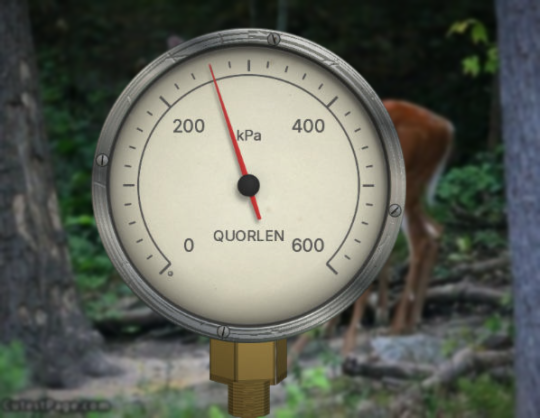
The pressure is 260 kPa
